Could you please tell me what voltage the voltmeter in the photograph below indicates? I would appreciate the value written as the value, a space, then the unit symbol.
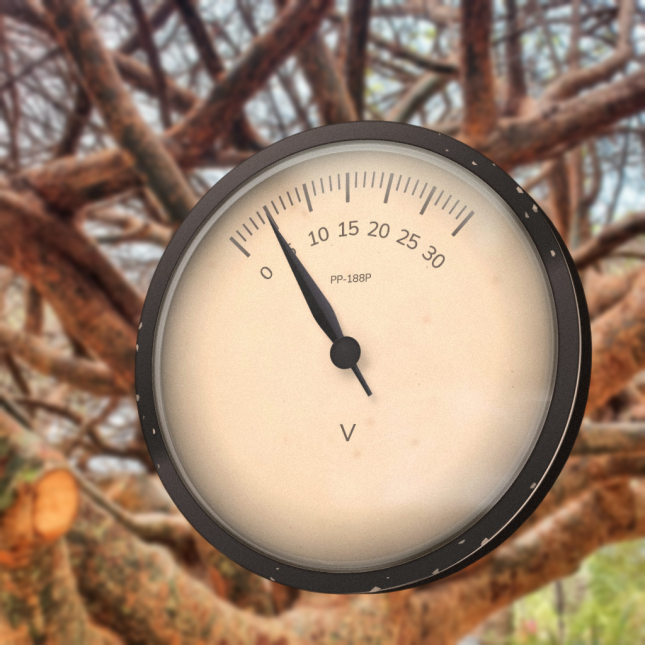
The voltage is 5 V
